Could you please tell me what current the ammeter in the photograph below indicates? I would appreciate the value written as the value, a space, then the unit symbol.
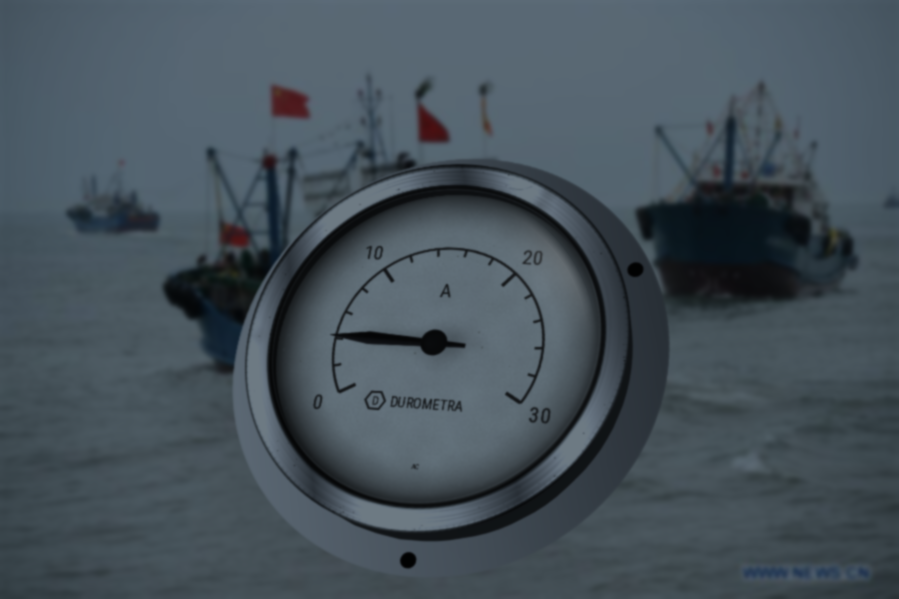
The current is 4 A
